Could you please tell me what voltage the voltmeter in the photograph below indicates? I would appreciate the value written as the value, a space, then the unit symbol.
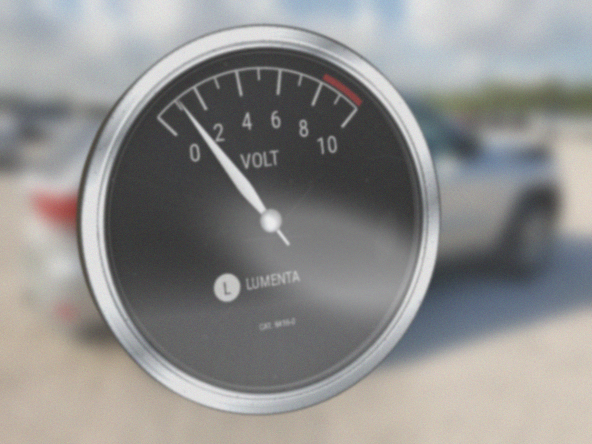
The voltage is 1 V
